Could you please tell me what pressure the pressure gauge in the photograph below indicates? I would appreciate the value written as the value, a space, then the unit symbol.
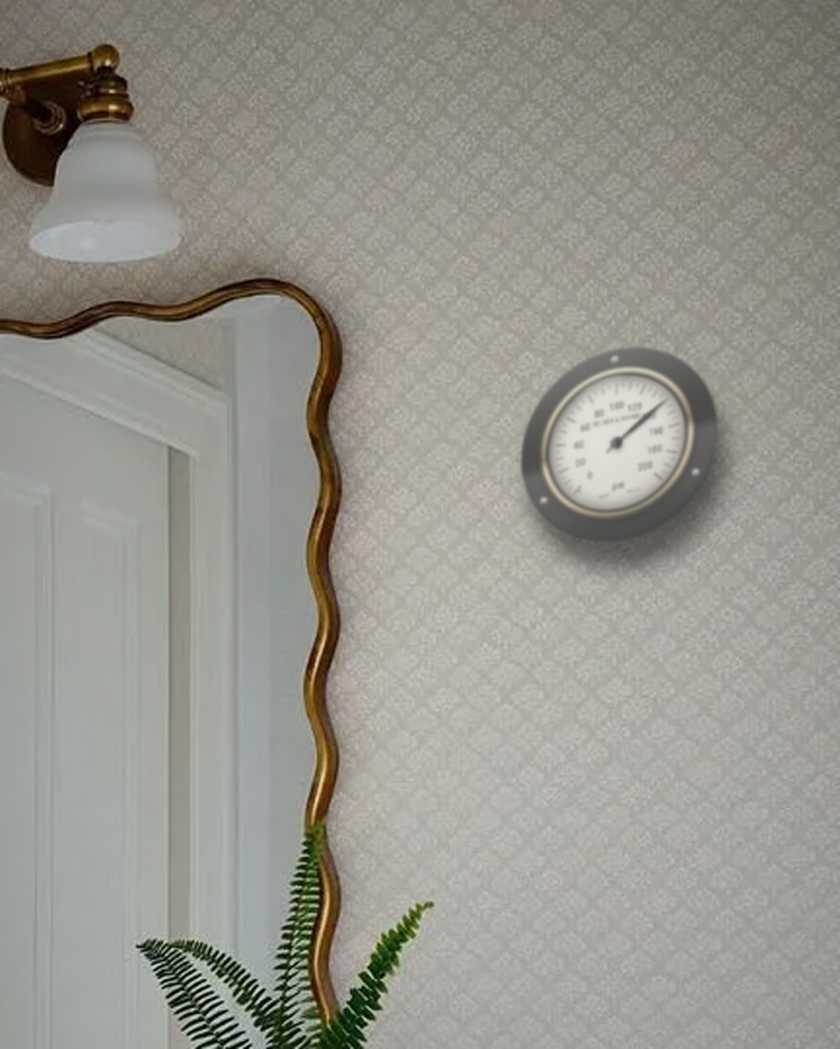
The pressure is 140 psi
